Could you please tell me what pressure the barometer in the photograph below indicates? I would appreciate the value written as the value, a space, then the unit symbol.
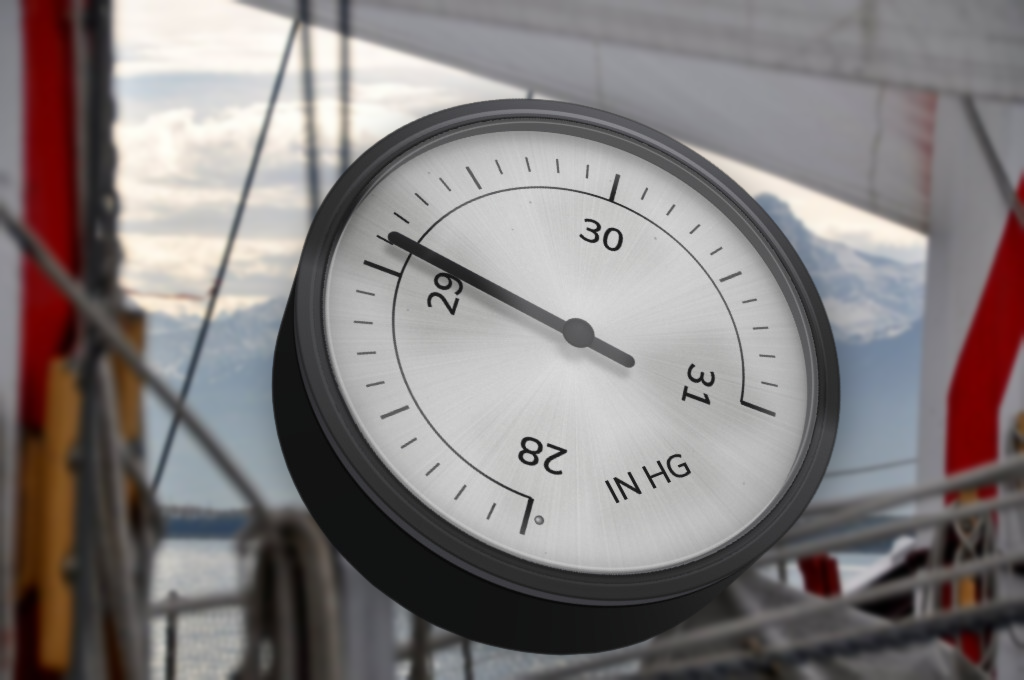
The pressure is 29.1 inHg
